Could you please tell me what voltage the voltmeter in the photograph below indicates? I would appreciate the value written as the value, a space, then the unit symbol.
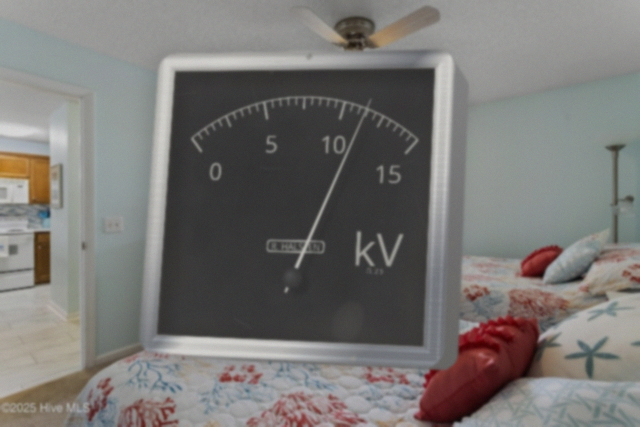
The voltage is 11.5 kV
